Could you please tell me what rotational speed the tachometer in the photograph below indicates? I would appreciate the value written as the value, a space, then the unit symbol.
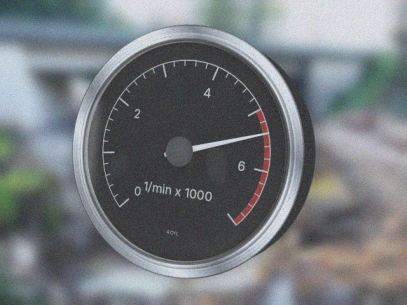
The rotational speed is 5400 rpm
